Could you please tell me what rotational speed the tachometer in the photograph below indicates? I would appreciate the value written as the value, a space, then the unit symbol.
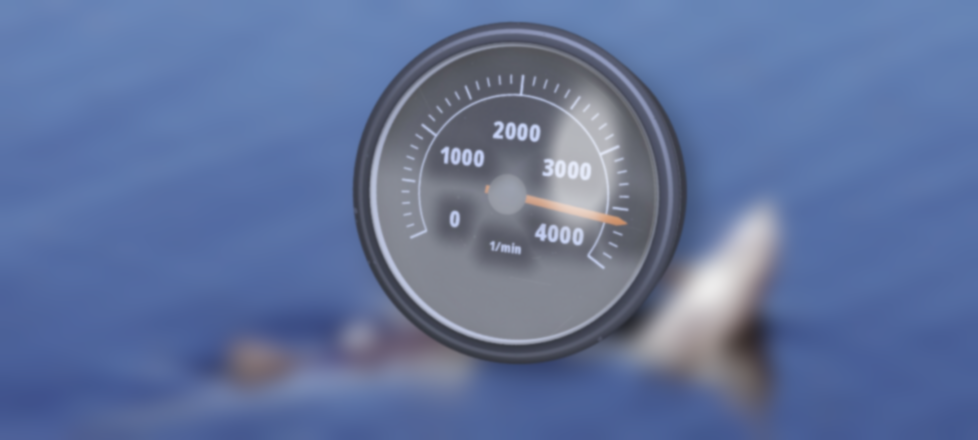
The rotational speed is 3600 rpm
